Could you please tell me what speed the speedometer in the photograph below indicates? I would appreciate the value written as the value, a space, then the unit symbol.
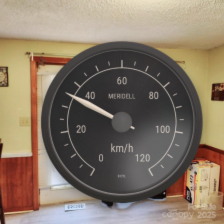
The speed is 35 km/h
